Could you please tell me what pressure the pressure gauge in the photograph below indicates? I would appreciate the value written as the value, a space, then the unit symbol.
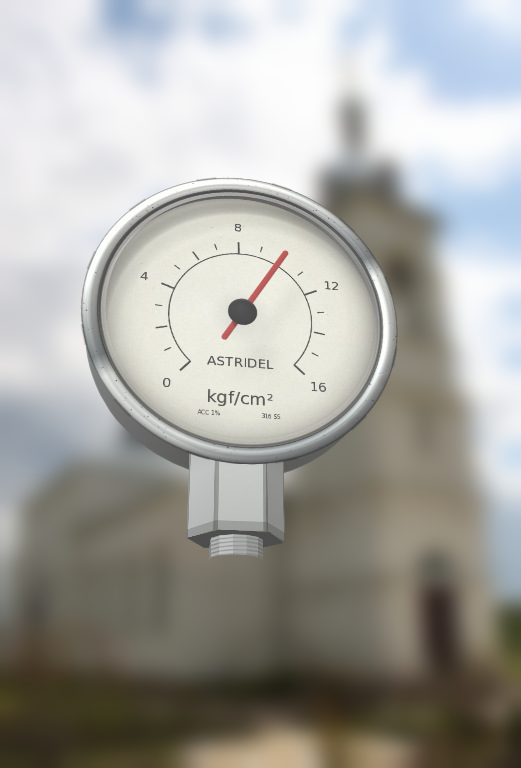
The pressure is 10 kg/cm²
